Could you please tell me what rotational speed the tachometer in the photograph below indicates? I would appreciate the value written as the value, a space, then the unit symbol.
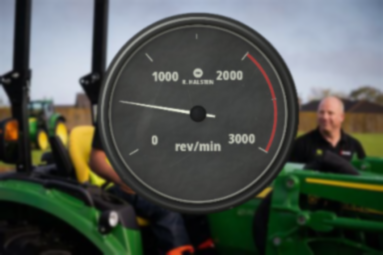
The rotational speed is 500 rpm
